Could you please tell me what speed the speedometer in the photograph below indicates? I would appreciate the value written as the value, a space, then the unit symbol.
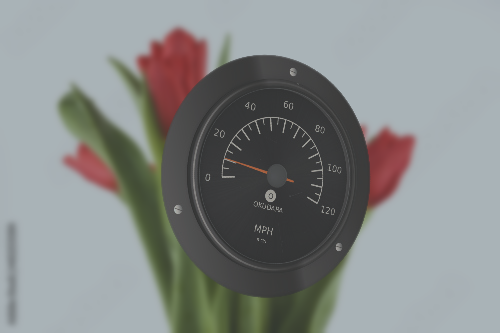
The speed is 10 mph
